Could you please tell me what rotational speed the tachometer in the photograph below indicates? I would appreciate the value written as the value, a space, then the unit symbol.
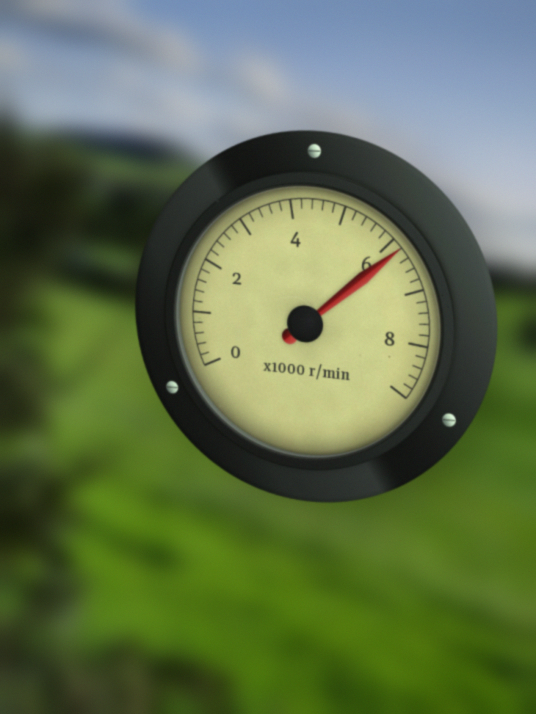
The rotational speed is 6200 rpm
